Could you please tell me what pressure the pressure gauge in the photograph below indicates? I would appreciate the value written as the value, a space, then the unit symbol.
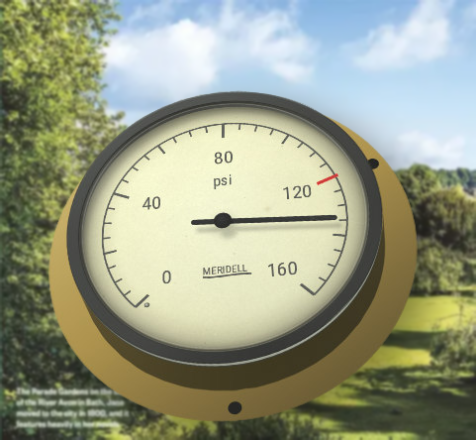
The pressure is 135 psi
